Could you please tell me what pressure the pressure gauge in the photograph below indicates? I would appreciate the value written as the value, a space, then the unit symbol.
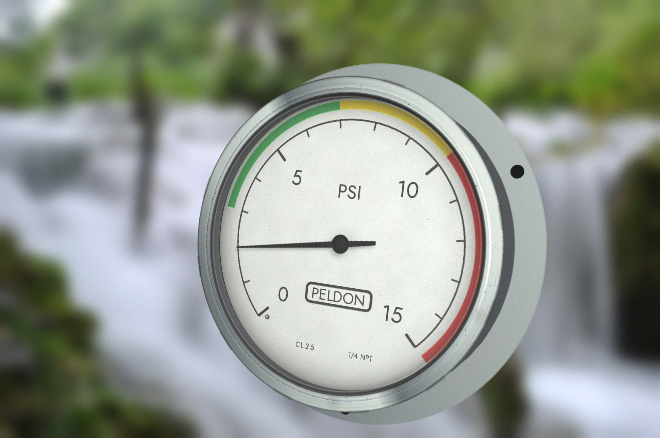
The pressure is 2 psi
